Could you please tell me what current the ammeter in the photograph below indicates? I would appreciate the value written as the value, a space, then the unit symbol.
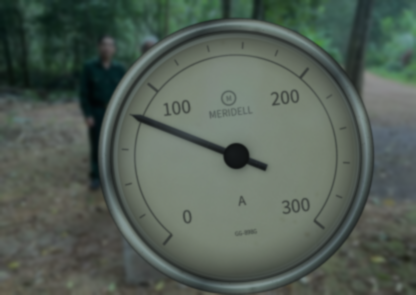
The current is 80 A
